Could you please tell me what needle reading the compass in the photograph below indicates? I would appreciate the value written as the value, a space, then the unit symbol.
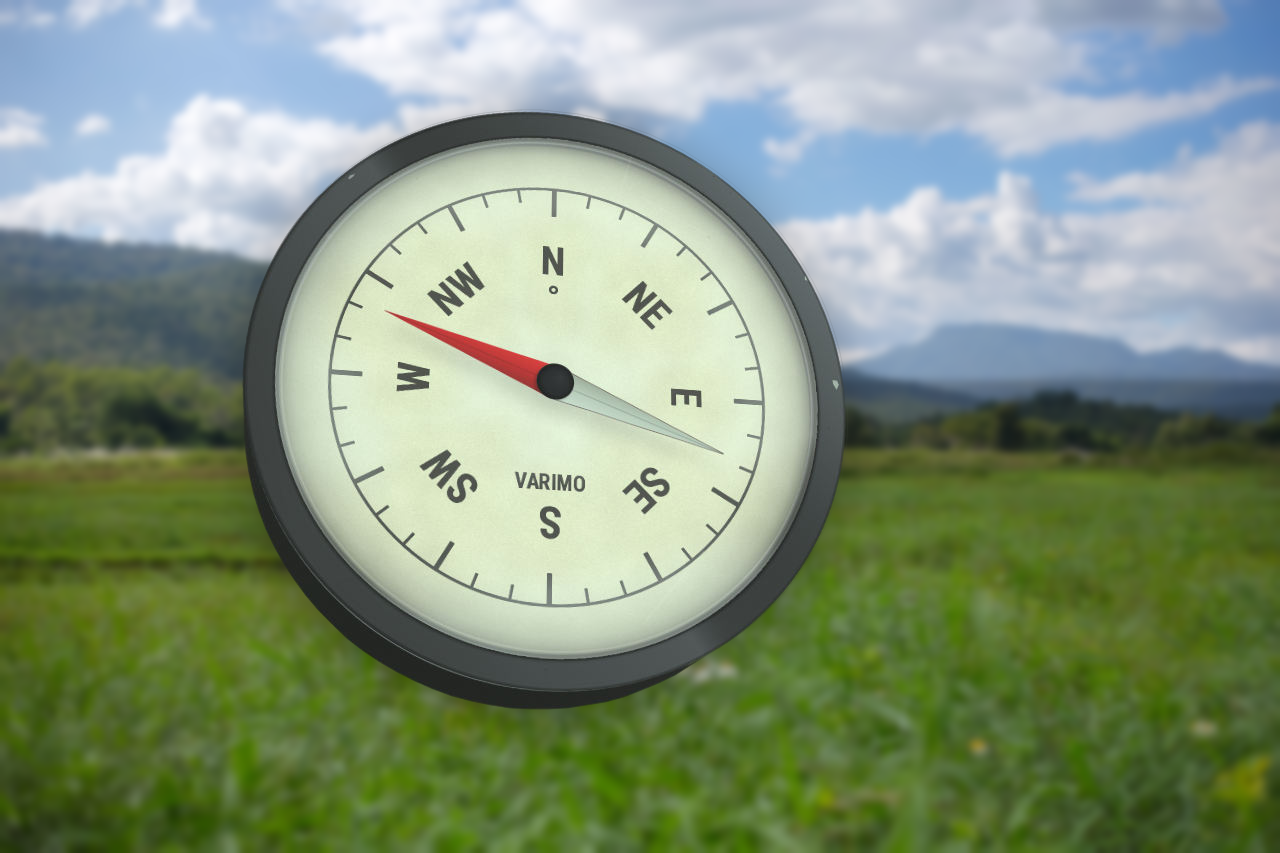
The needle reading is 290 °
